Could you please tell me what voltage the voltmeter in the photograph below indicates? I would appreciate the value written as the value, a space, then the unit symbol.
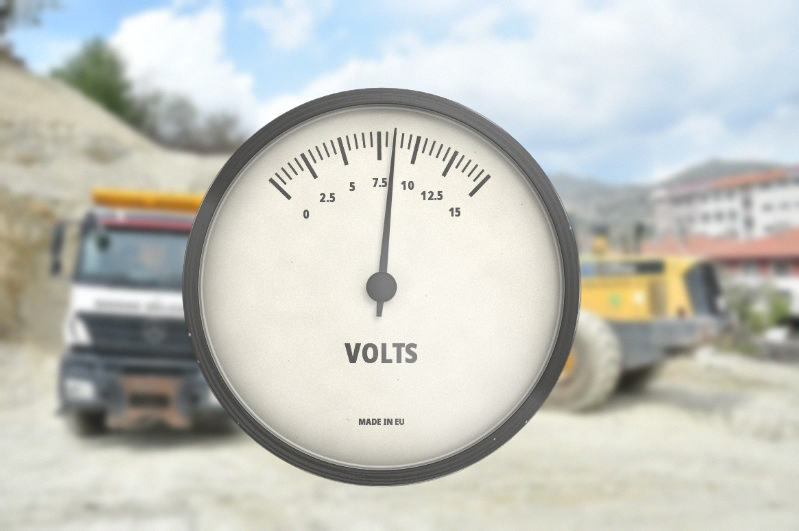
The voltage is 8.5 V
